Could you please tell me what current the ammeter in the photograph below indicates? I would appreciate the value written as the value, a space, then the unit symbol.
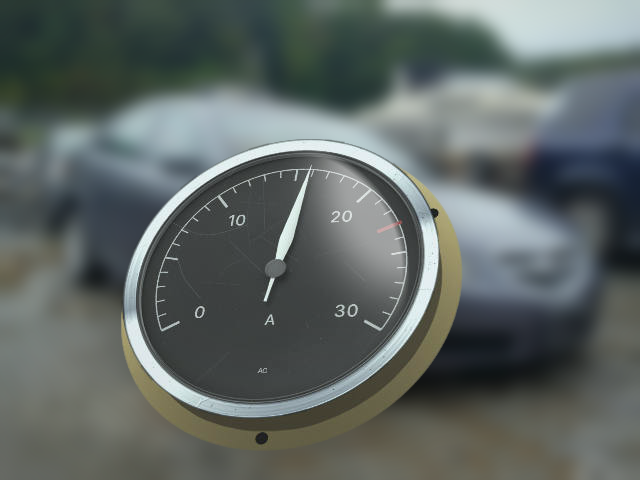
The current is 16 A
